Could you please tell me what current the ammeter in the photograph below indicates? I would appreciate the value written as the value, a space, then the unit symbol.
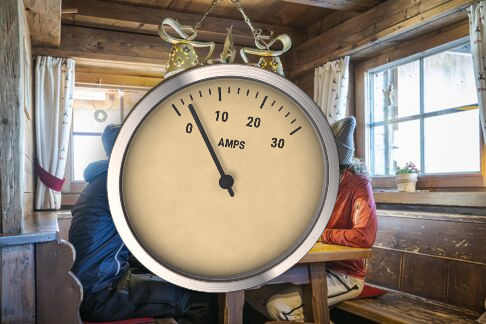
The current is 3 A
